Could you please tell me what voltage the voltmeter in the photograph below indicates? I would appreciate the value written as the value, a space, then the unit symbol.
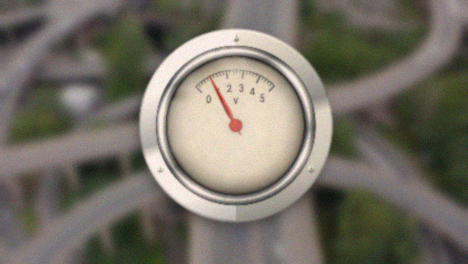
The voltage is 1 V
